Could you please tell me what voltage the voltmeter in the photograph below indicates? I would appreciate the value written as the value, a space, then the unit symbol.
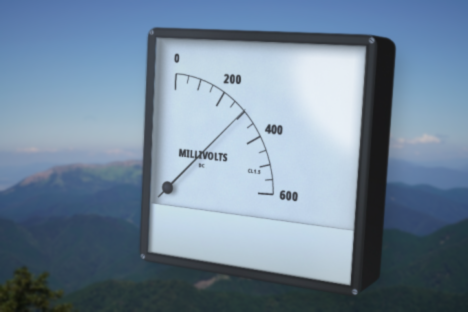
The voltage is 300 mV
